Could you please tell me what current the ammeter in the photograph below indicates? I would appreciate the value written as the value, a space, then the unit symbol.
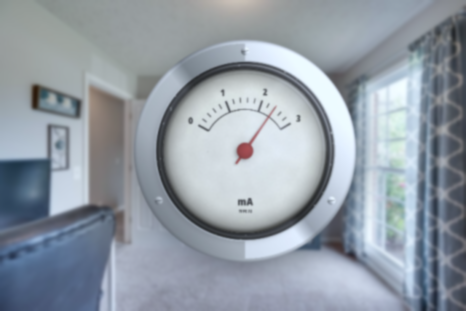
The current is 2.4 mA
